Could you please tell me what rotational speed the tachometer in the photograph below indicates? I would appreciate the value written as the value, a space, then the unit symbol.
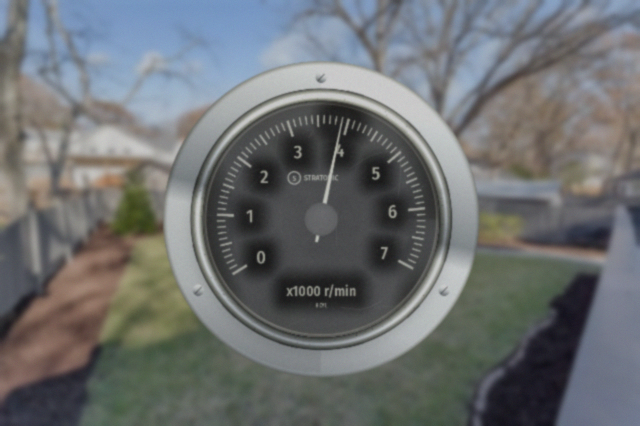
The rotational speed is 3900 rpm
